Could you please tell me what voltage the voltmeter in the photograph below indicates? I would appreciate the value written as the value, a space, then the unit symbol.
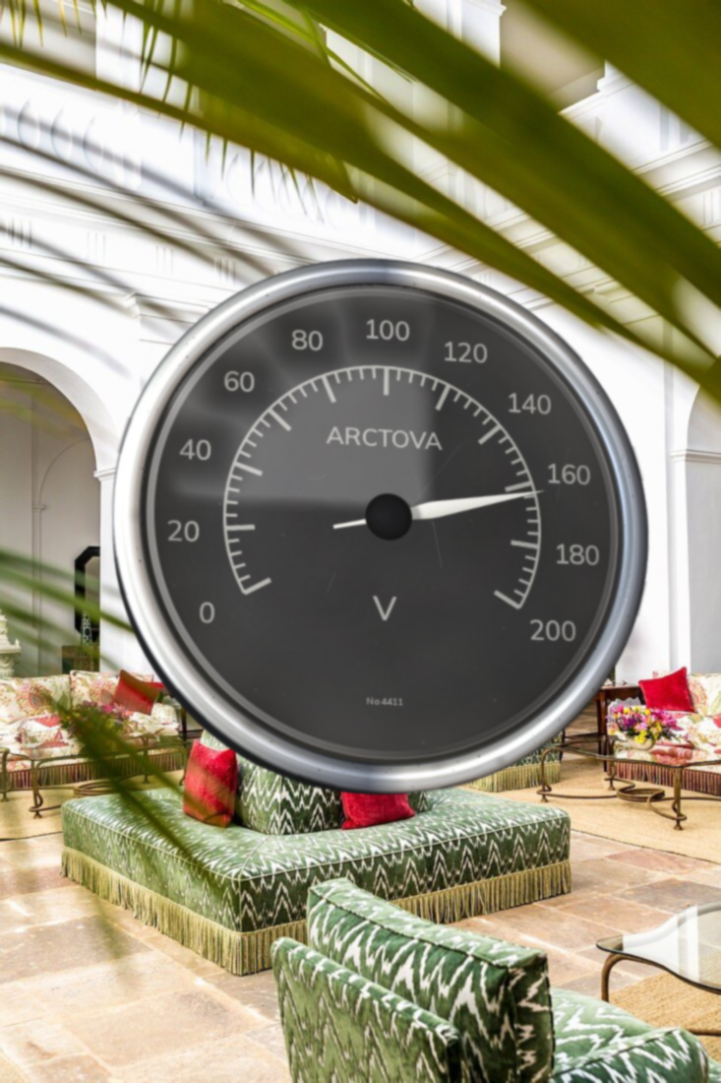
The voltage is 164 V
